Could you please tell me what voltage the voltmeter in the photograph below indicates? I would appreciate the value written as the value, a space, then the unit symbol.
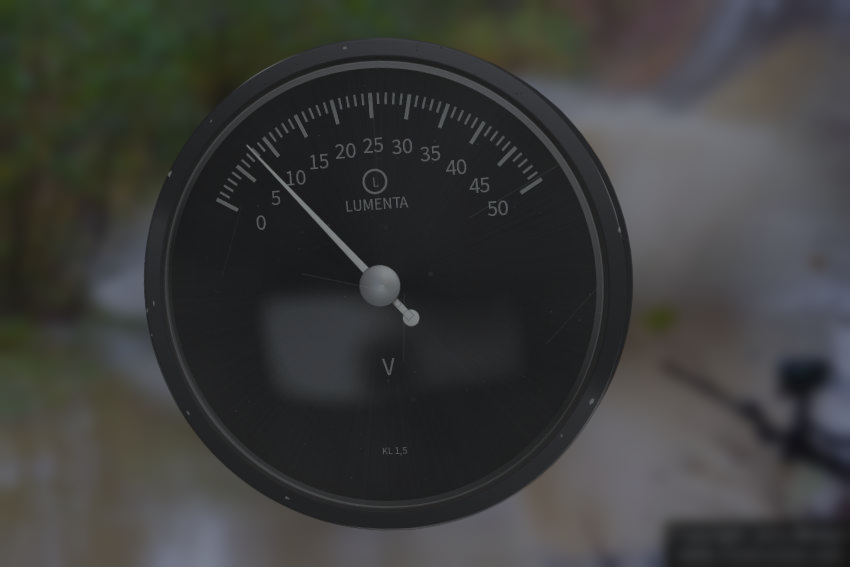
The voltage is 8 V
